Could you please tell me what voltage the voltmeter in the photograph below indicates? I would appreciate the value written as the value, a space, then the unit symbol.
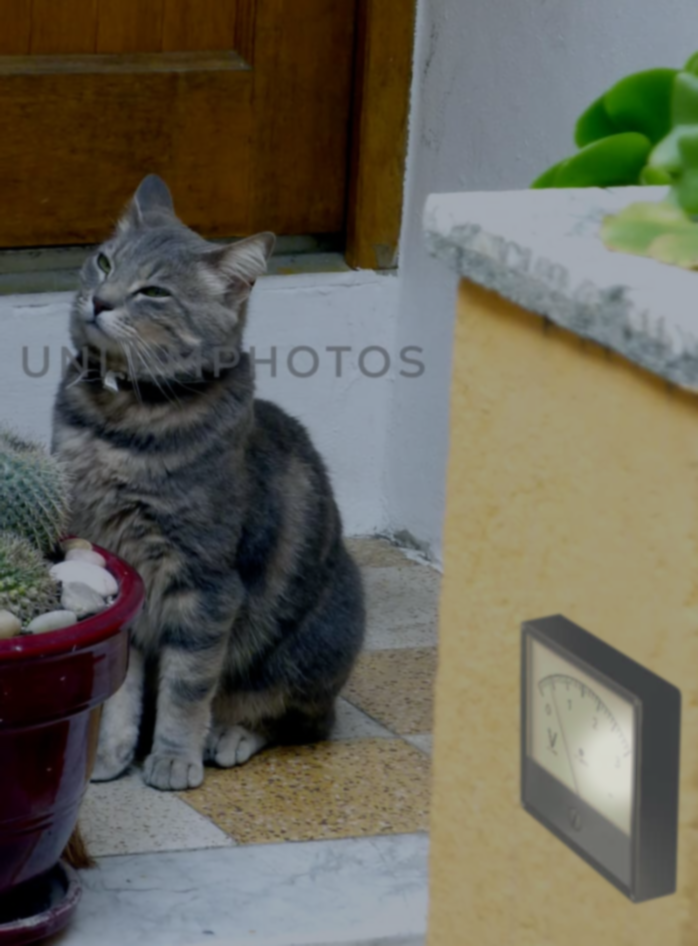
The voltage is 0.5 V
